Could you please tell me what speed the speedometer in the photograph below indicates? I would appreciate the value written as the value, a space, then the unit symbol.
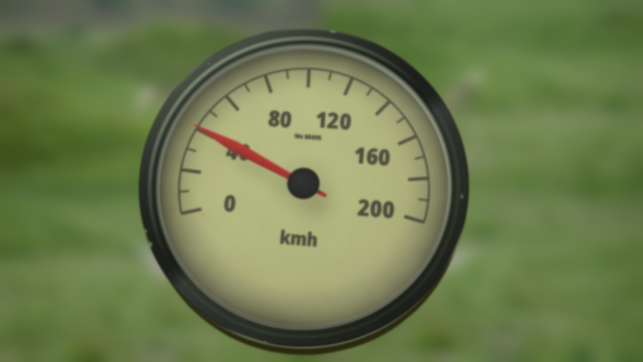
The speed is 40 km/h
